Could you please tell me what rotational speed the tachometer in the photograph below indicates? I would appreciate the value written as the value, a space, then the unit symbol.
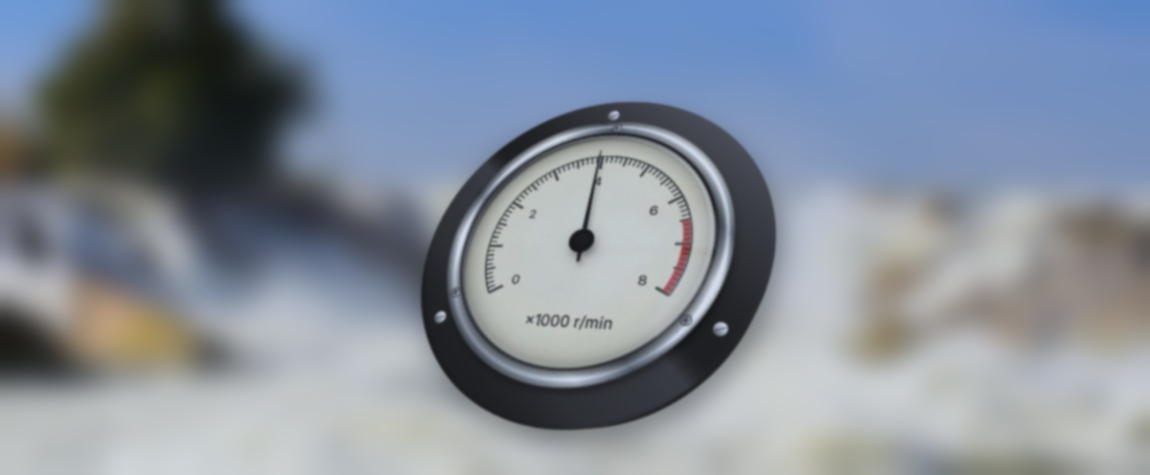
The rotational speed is 4000 rpm
